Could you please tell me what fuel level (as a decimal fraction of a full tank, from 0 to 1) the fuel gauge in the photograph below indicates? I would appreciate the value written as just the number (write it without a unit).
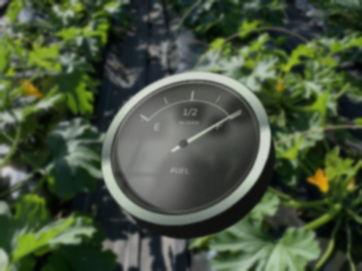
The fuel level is 1
